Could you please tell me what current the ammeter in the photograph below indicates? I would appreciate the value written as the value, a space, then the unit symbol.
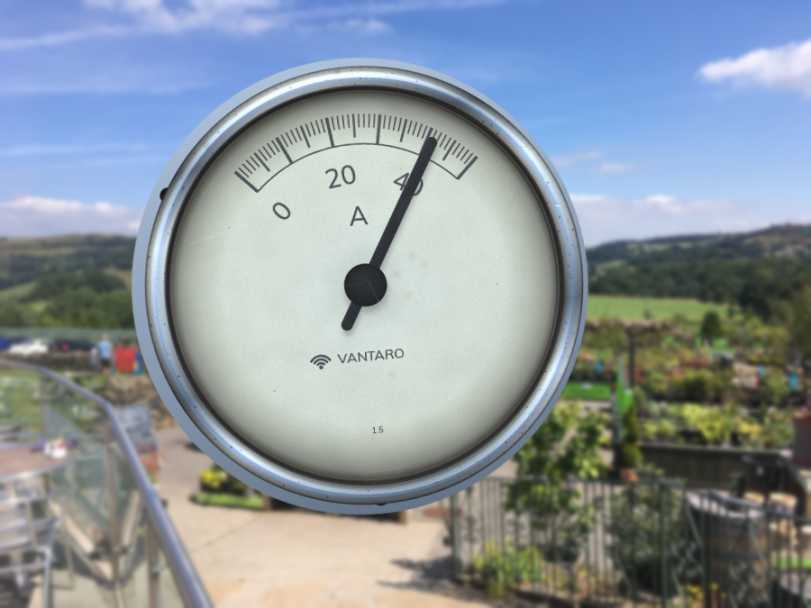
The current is 41 A
